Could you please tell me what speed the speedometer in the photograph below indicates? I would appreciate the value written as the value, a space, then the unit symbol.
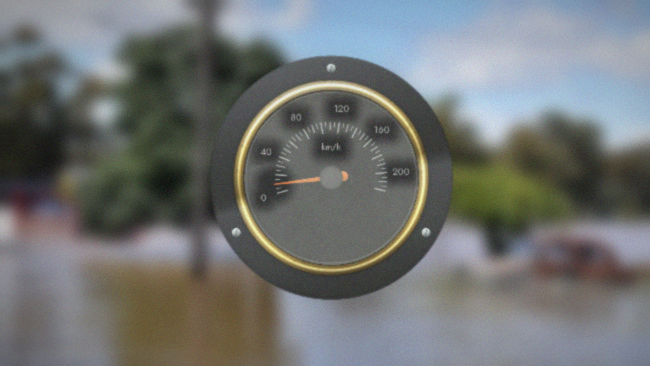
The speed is 10 km/h
